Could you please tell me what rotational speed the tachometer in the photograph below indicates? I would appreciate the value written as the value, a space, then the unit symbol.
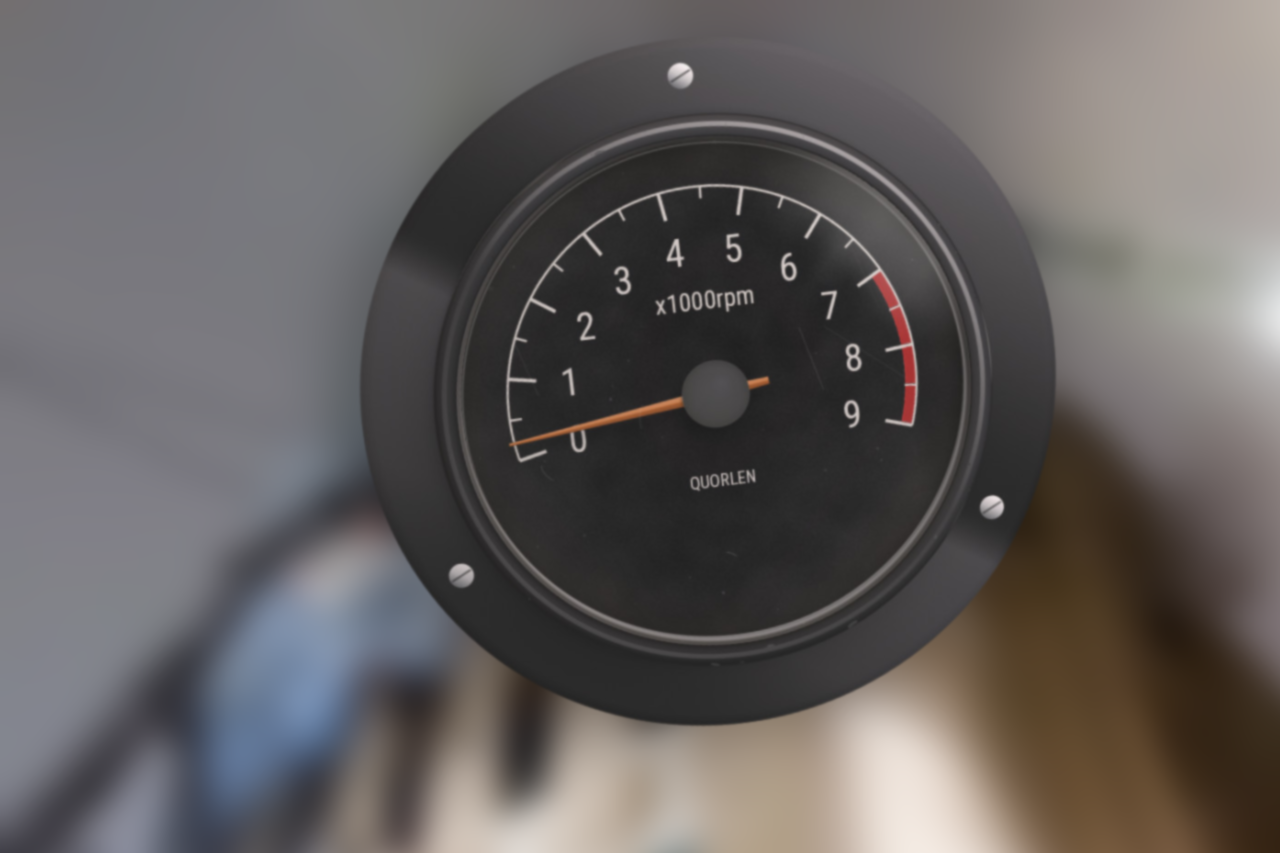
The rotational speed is 250 rpm
